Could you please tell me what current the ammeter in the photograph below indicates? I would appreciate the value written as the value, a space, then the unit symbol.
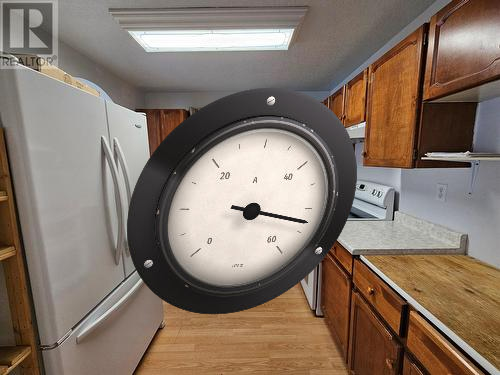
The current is 52.5 A
